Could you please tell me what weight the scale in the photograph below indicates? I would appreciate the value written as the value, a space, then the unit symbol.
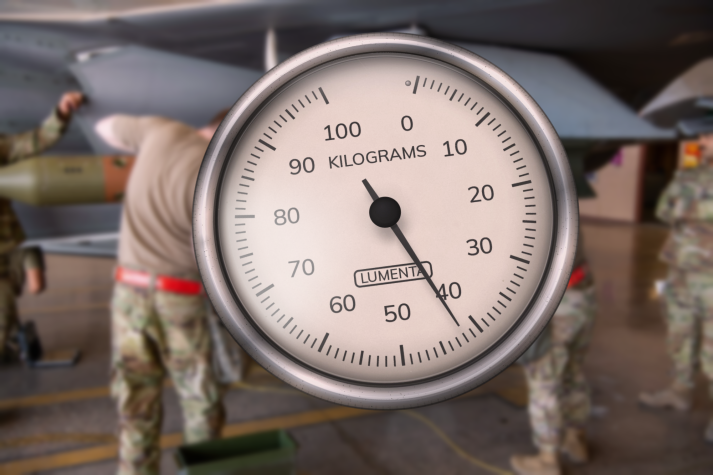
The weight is 42 kg
